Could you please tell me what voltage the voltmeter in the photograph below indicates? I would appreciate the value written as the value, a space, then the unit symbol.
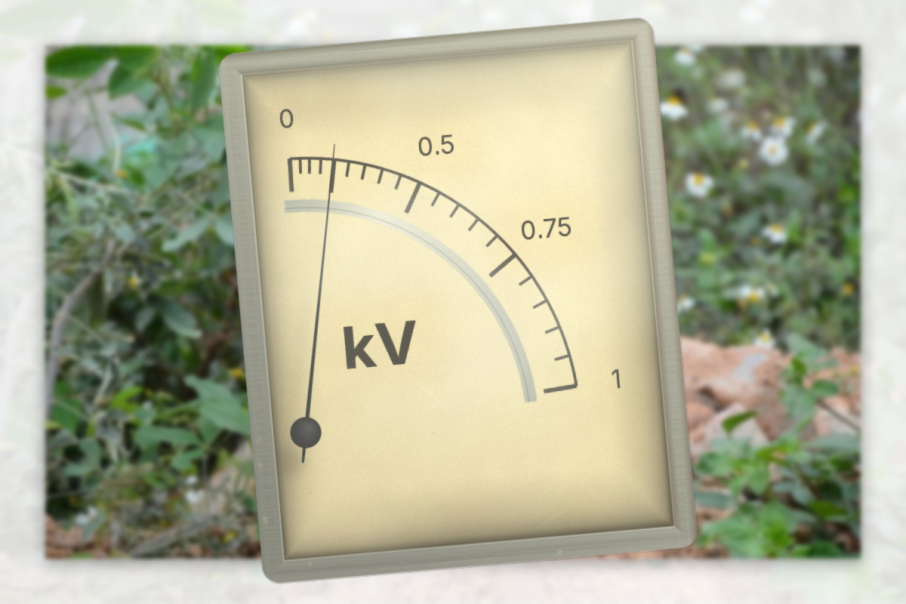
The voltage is 0.25 kV
